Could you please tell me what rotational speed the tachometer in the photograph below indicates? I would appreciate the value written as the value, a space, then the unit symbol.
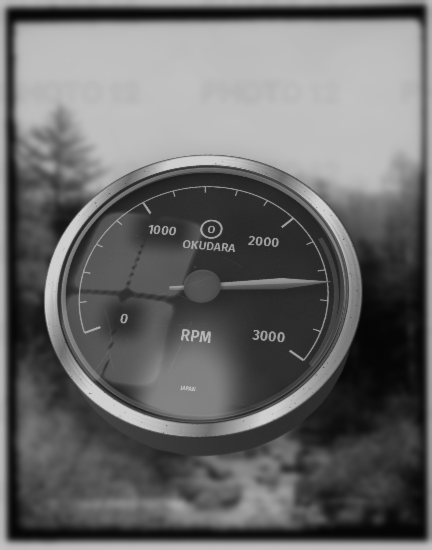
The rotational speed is 2500 rpm
